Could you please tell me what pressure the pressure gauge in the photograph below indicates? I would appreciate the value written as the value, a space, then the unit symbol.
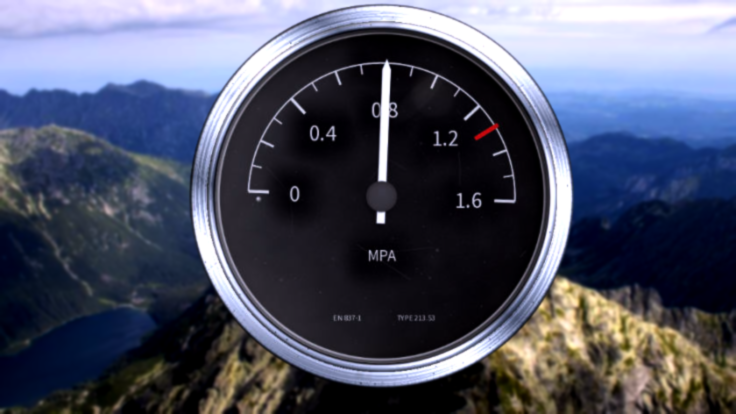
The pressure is 0.8 MPa
